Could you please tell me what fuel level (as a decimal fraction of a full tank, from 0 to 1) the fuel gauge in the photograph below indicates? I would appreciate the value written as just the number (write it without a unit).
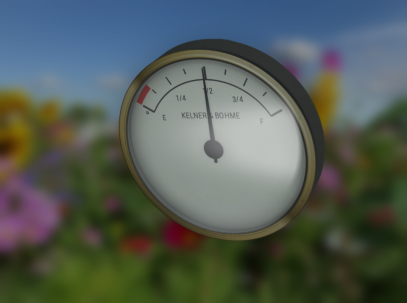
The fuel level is 0.5
